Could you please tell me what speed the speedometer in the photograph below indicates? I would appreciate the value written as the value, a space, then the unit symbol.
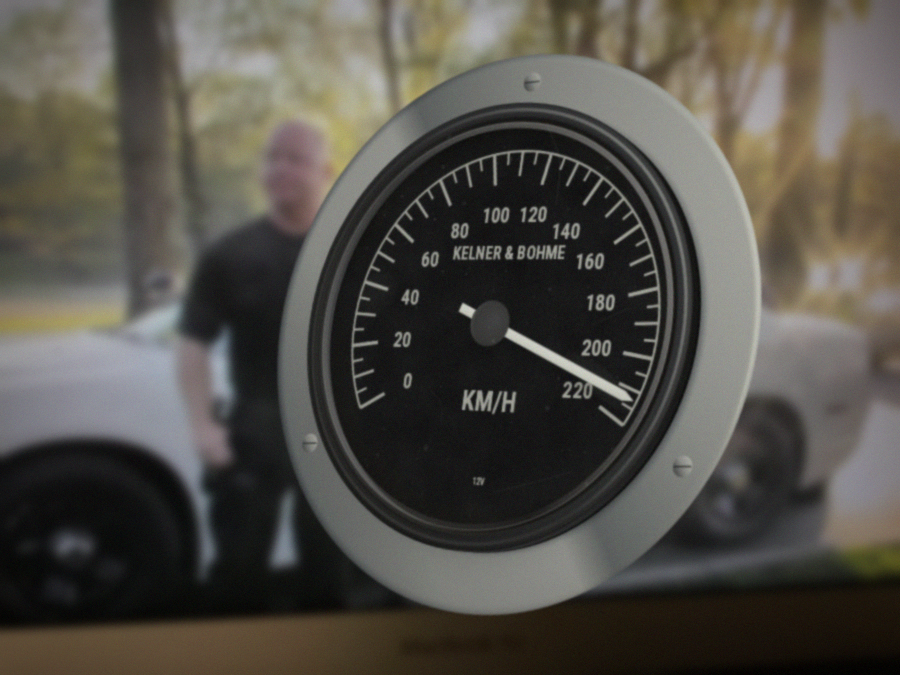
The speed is 212.5 km/h
